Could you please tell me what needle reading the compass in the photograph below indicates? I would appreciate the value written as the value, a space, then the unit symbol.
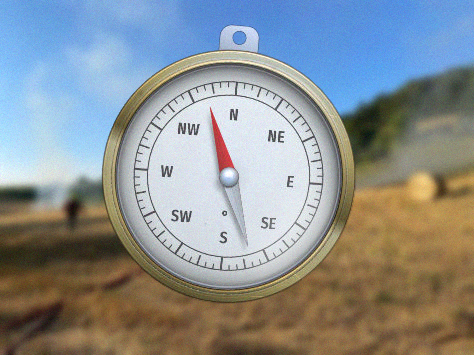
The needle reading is 340 °
